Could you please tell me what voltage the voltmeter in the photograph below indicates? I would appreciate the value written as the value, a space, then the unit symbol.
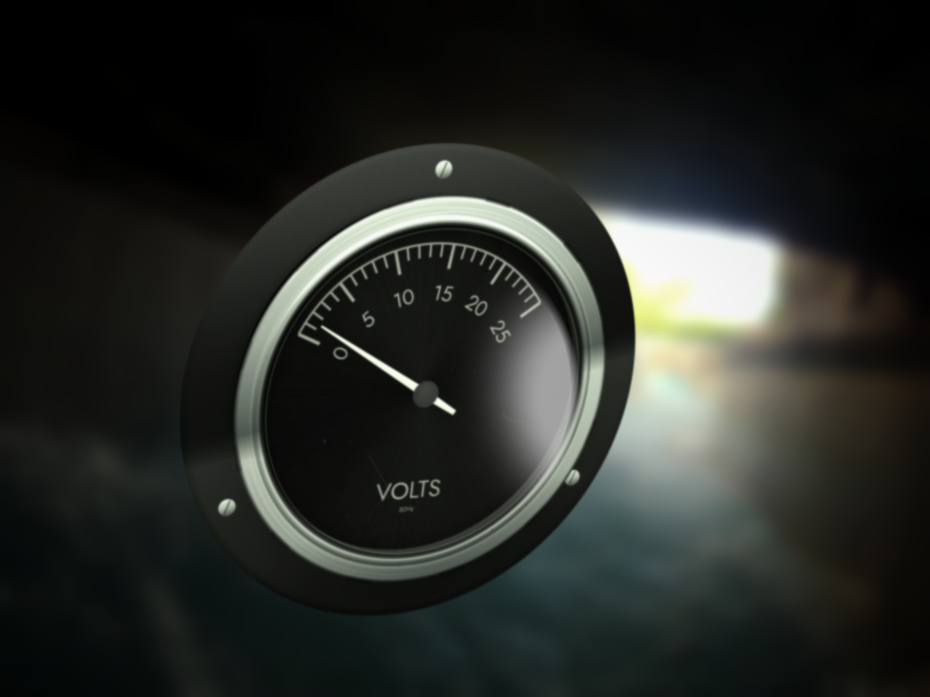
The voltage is 1.5 V
